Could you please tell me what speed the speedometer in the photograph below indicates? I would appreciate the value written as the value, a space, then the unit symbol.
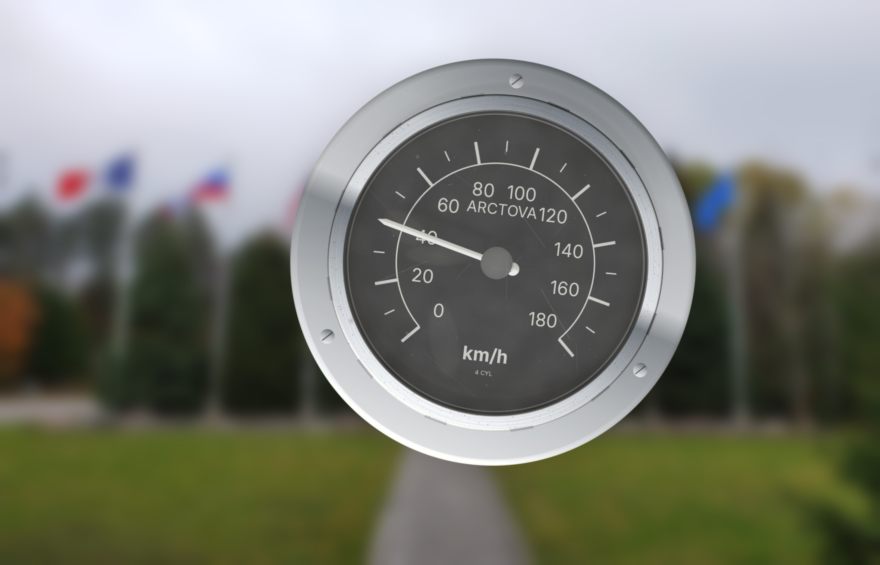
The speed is 40 km/h
